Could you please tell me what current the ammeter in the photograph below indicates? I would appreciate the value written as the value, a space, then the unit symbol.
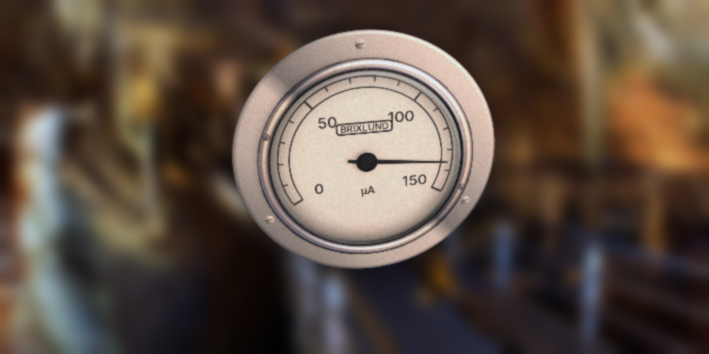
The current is 135 µA
